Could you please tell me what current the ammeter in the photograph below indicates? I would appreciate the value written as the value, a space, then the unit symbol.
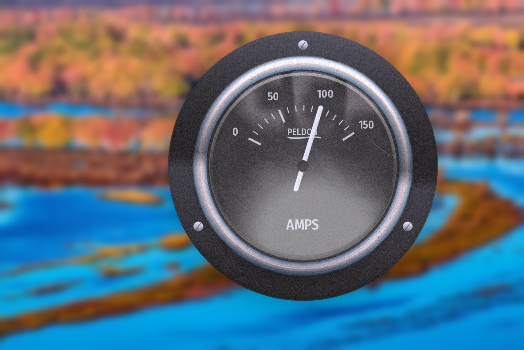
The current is 100 A
